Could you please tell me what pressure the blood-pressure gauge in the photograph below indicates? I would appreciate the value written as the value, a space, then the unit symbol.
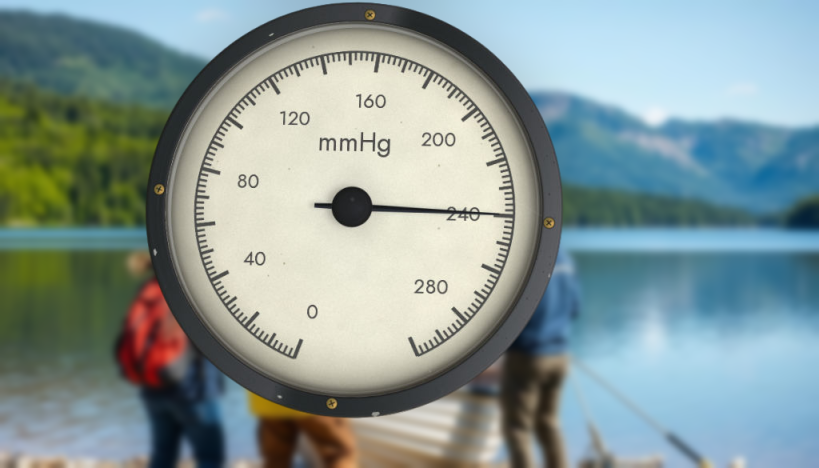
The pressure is 240 mmHg
